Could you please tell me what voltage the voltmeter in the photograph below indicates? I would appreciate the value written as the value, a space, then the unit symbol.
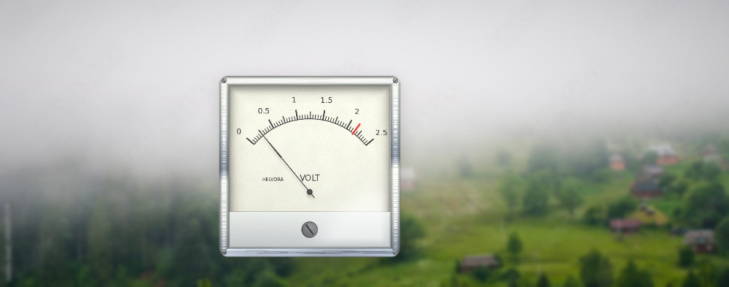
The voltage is 0.25 V
